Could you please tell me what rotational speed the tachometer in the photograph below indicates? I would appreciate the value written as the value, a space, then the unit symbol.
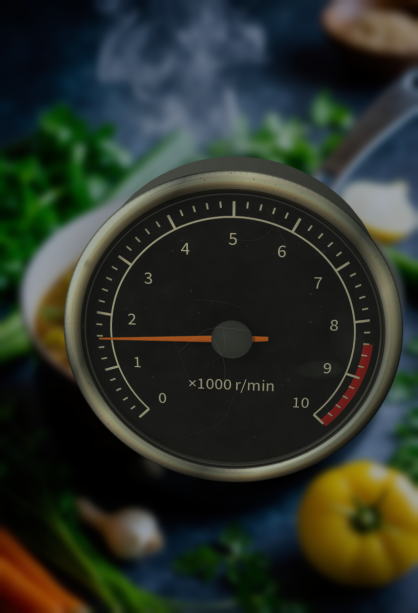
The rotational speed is 1600 rpm
